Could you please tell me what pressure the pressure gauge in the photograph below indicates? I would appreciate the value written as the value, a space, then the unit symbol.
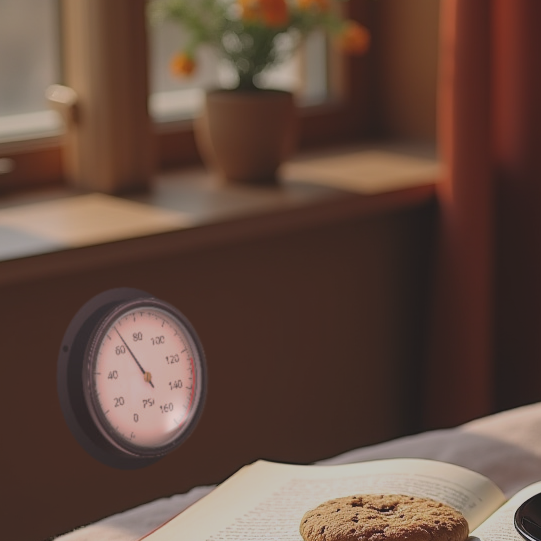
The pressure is 65 psi
